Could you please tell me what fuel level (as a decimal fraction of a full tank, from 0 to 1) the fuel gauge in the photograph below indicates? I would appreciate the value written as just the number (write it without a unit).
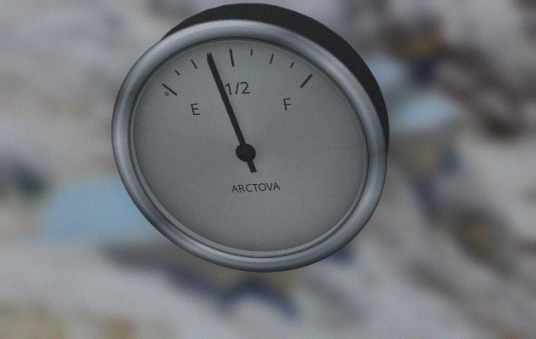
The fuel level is 0.375
